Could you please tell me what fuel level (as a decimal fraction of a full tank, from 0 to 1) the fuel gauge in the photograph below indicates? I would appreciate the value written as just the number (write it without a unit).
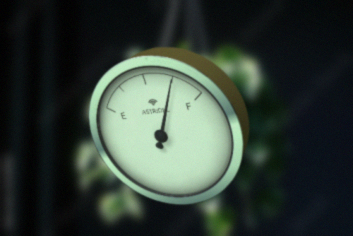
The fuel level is 0.75
